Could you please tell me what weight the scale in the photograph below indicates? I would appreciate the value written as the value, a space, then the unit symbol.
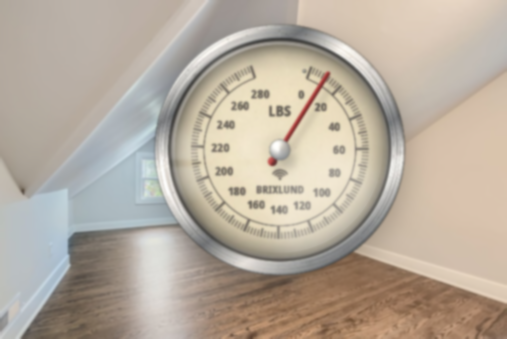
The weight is 10 lb
